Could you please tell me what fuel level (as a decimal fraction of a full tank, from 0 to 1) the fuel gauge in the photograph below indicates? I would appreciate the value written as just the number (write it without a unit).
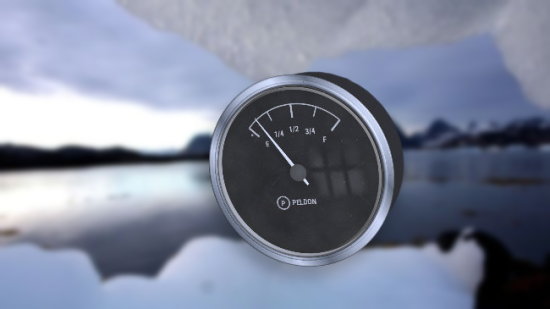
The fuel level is 0.125
